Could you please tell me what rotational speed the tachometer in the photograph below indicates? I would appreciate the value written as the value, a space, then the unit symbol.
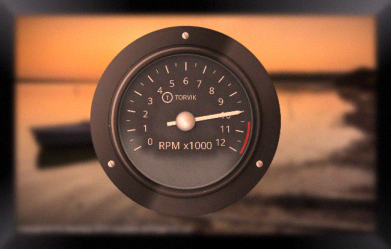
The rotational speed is 10000 rpm
